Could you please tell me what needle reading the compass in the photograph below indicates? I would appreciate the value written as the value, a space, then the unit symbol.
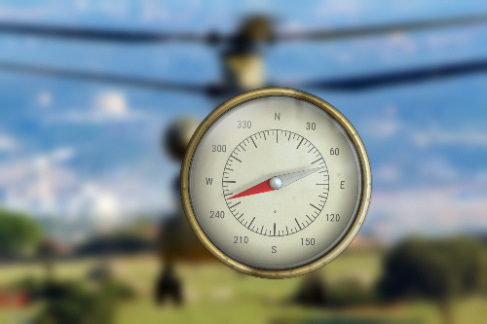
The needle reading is 250 °
